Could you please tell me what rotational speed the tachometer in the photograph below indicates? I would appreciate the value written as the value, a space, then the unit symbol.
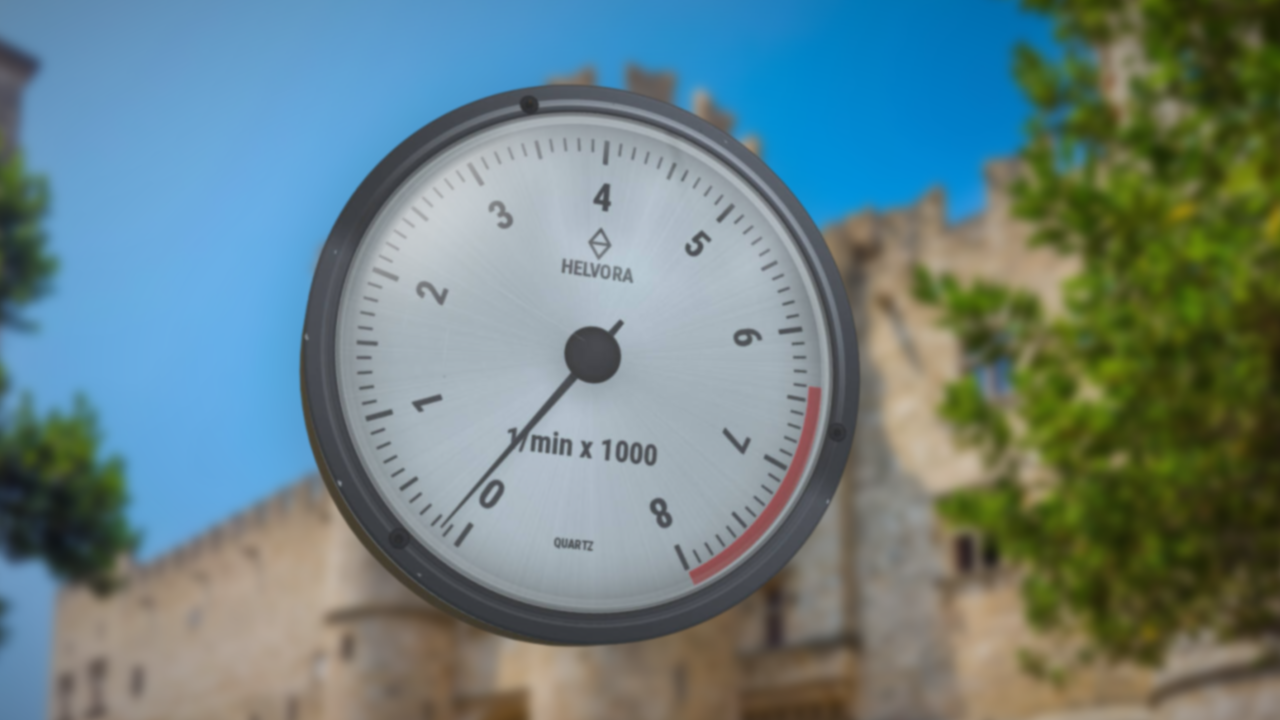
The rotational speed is 150 rpm
